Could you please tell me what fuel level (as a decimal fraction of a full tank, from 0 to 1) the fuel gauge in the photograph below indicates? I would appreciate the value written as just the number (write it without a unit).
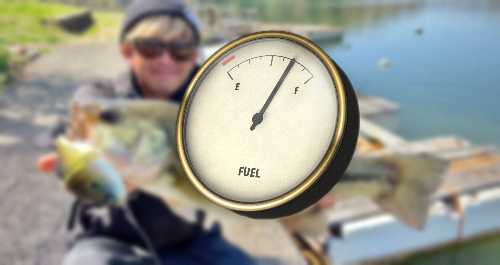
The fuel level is 0.75
